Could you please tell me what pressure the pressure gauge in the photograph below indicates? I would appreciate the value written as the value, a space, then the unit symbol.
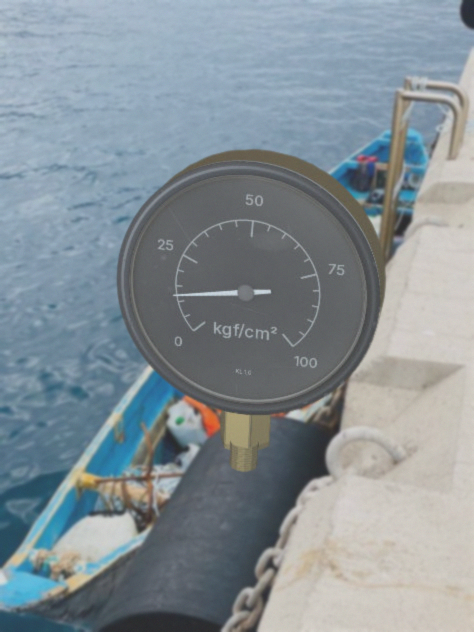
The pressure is 12.5 kg/cm²
